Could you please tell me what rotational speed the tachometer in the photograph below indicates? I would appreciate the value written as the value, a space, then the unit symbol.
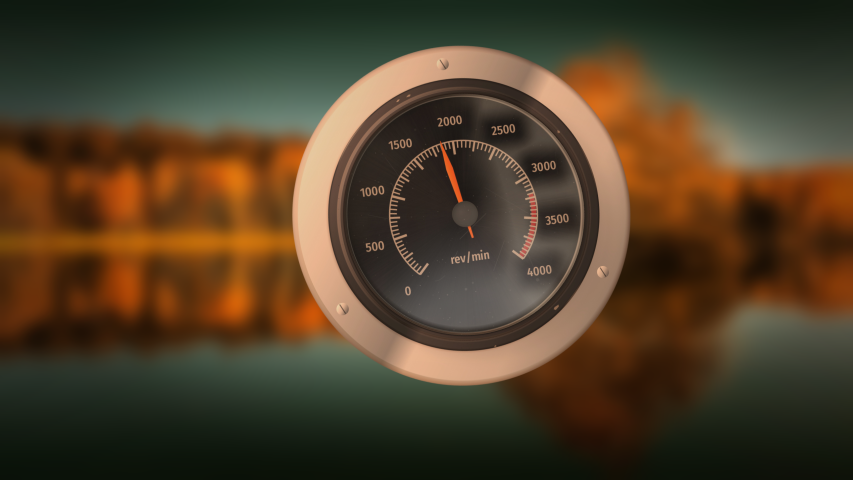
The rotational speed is 1850 rpm
